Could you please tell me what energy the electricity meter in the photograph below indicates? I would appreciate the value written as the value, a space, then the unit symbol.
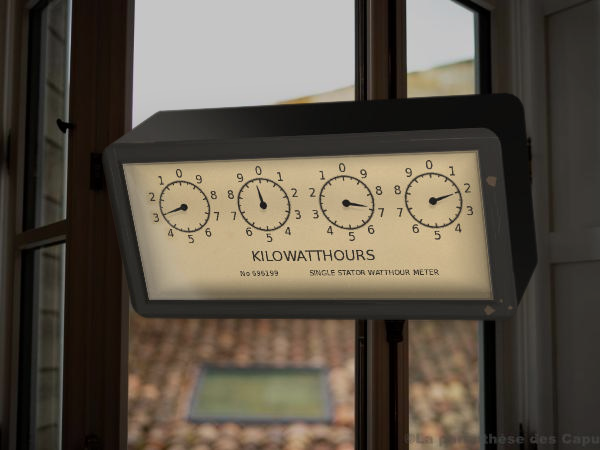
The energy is 2972 kWh
